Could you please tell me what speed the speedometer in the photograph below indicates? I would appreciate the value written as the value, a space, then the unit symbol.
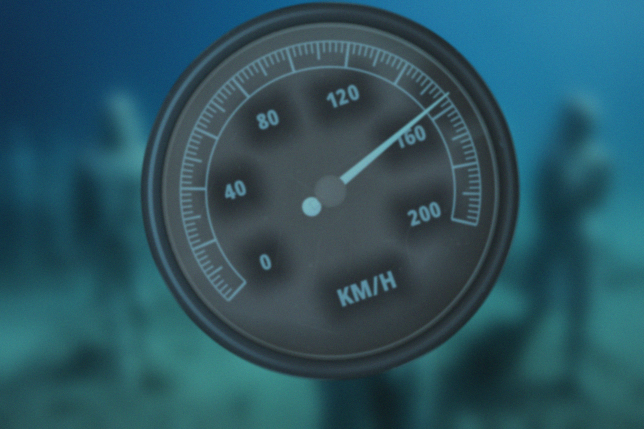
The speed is 156 km/h
